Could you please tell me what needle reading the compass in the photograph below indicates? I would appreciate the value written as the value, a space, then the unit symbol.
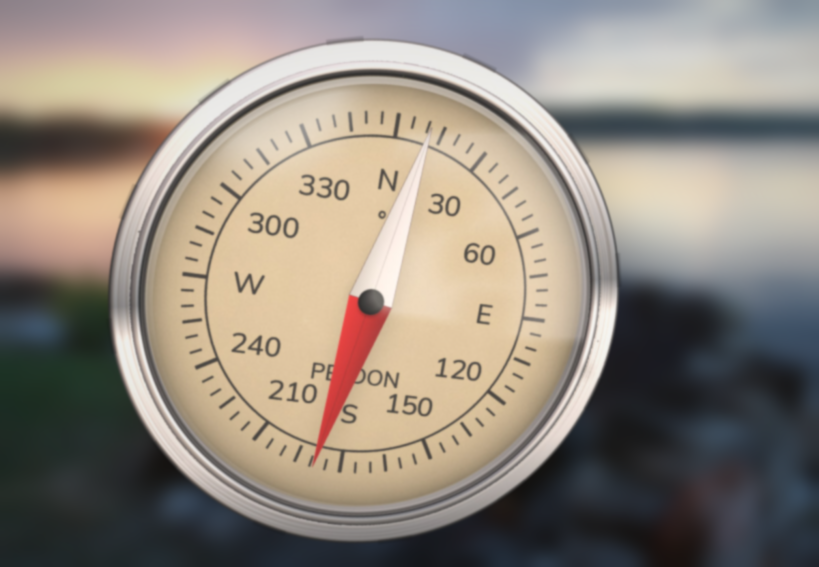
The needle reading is 190 °
